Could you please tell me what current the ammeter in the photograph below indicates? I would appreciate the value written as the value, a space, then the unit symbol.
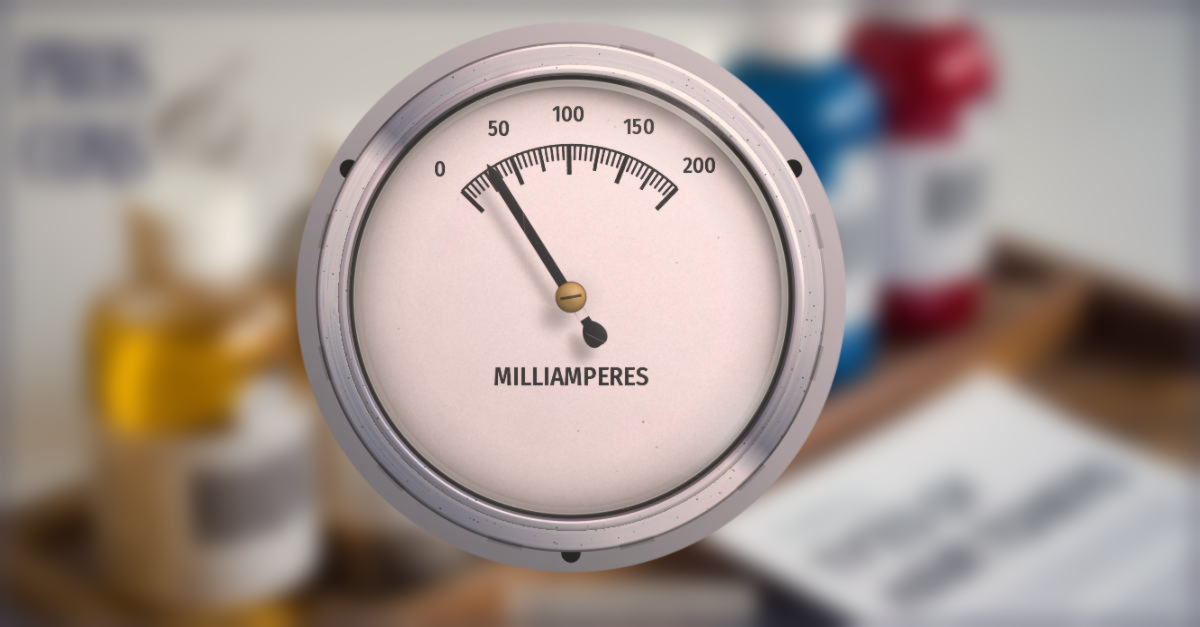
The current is 30 mA
